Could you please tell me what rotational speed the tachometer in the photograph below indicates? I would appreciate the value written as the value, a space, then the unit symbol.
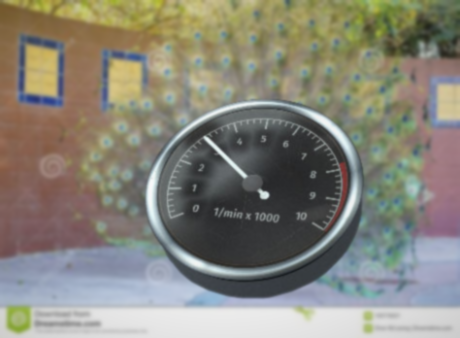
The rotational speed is 3000 rpm
